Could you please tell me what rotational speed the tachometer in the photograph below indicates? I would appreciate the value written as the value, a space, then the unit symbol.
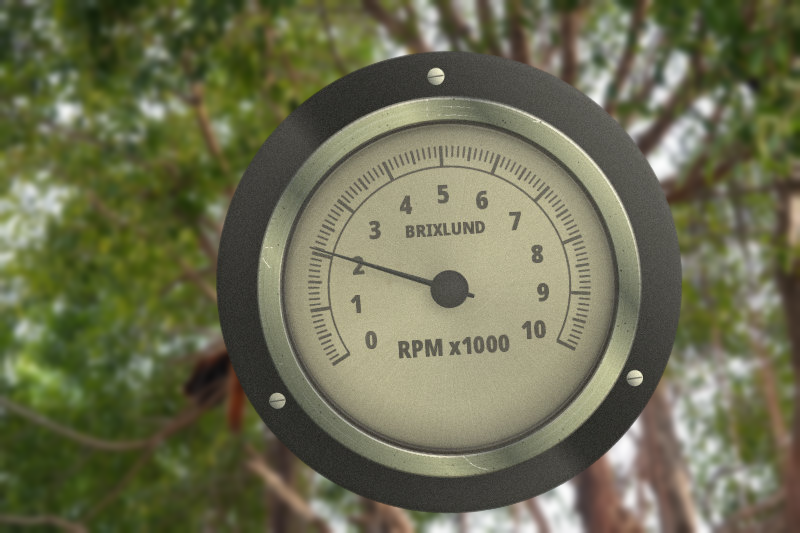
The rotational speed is 2100 rpm
